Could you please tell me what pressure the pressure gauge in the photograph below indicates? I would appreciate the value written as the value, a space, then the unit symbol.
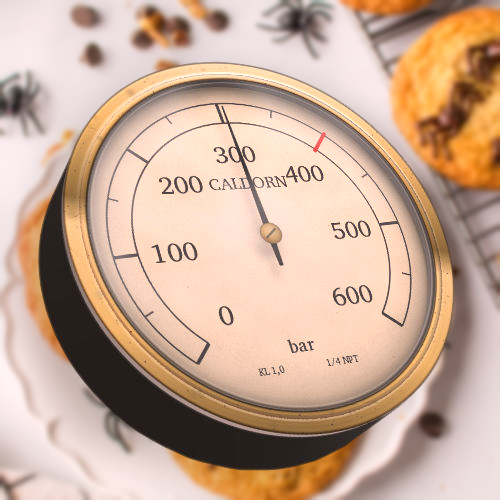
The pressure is 300 bar
